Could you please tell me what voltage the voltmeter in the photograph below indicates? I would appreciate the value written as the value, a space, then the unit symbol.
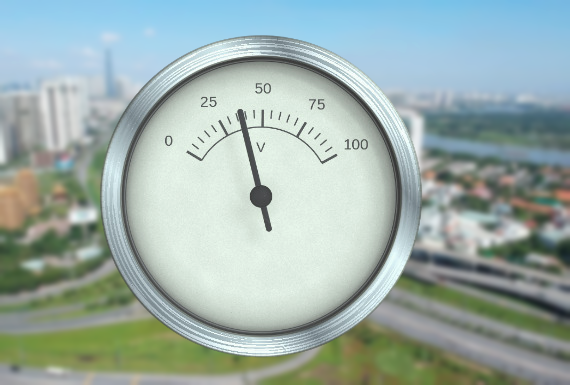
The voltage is 37.5 V
